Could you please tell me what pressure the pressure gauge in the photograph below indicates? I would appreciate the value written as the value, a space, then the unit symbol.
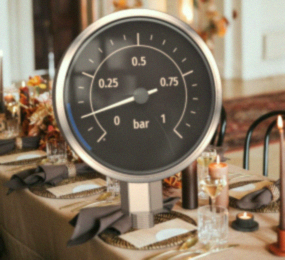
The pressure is 0.1 bar
